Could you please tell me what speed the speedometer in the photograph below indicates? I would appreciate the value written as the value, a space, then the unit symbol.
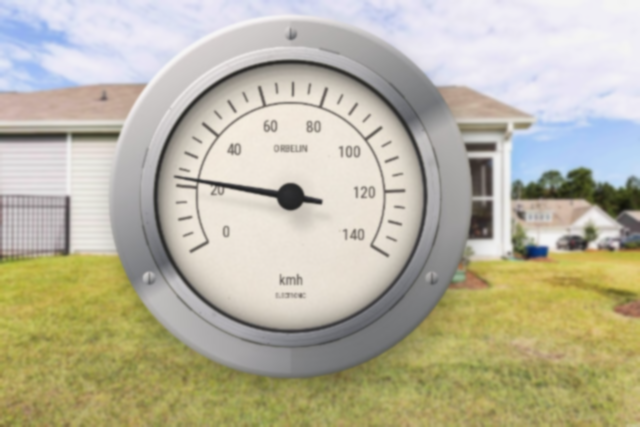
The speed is 22.5 km/h
